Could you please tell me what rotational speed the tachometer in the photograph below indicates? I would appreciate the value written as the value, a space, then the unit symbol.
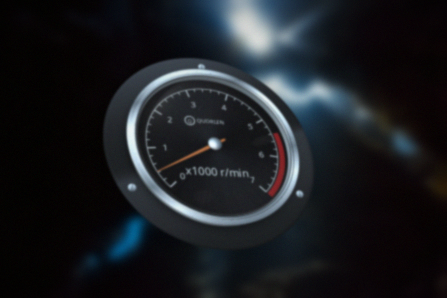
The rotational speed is 400 rpm
